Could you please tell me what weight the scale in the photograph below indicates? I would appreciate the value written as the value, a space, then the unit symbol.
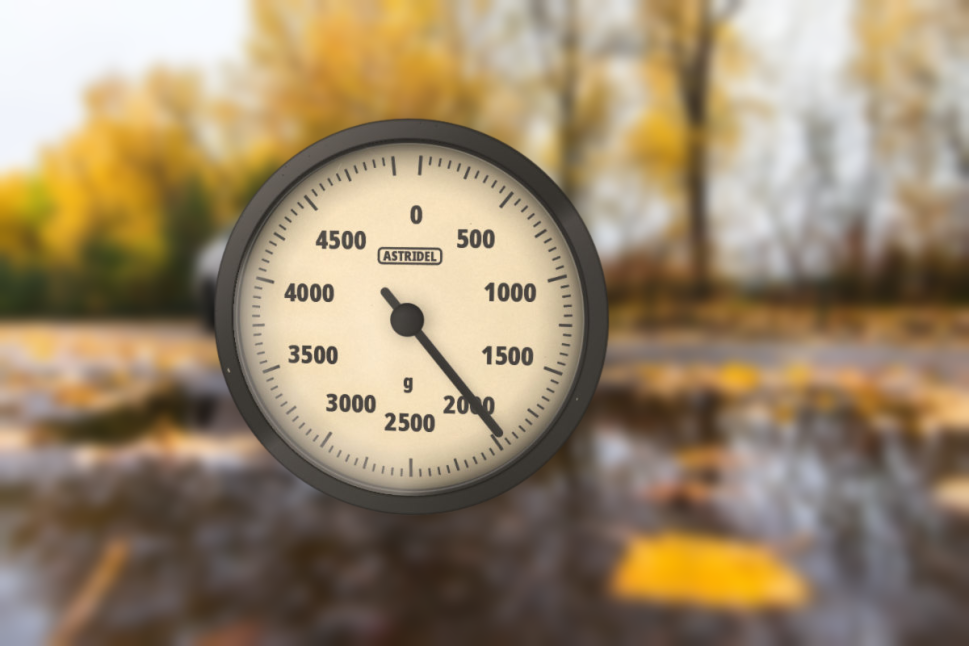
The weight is 1950 g
